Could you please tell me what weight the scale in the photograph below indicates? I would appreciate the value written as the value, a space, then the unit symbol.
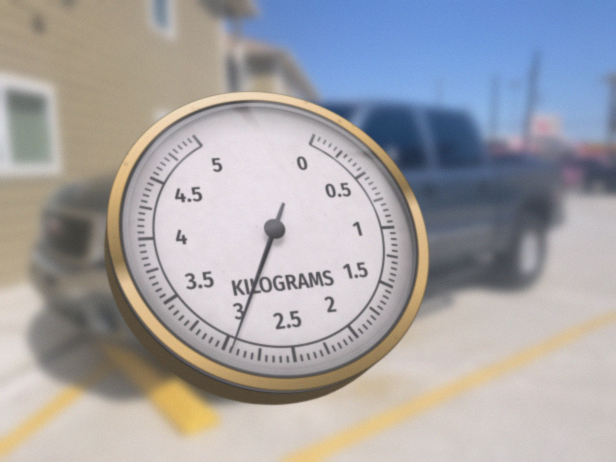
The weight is 2.95 kg
